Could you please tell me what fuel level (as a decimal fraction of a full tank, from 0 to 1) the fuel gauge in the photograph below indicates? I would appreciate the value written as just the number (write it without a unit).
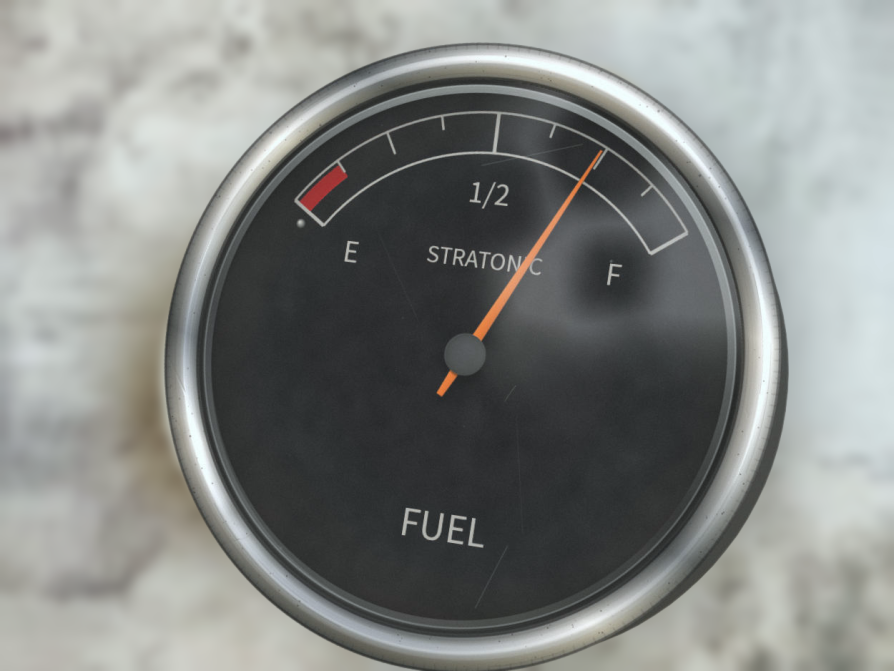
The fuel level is 0.75
